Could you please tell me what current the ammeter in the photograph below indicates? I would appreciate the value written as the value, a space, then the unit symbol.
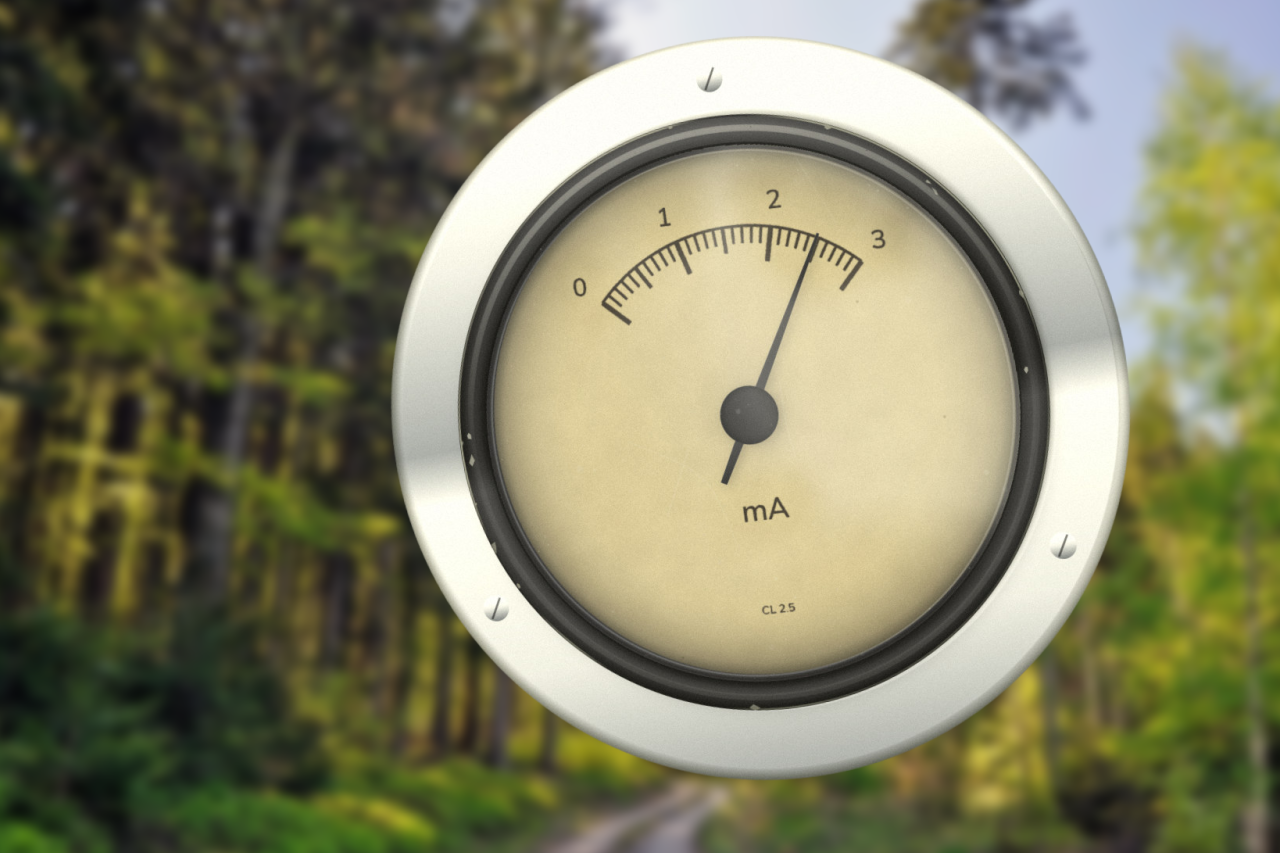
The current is 2.5 mA
